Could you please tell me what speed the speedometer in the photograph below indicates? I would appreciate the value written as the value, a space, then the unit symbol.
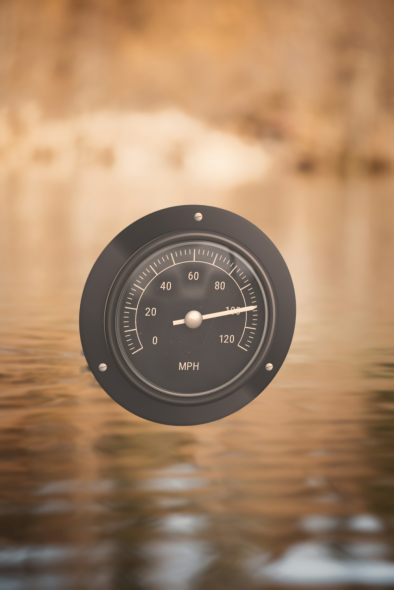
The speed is 100 mph
